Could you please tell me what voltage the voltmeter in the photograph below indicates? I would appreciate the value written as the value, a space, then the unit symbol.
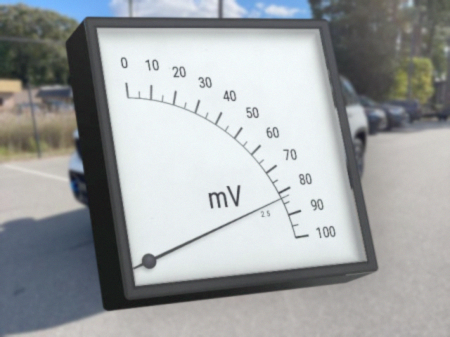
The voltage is 82.5 mV
